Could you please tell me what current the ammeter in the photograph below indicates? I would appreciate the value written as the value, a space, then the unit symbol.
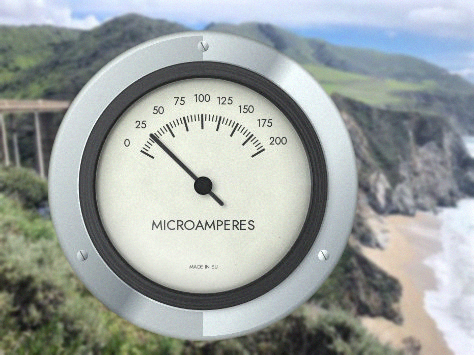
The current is 25 µA
